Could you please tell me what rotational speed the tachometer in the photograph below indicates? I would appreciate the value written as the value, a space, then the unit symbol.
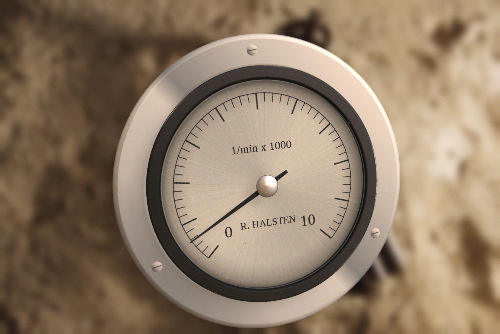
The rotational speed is 600 rpm
